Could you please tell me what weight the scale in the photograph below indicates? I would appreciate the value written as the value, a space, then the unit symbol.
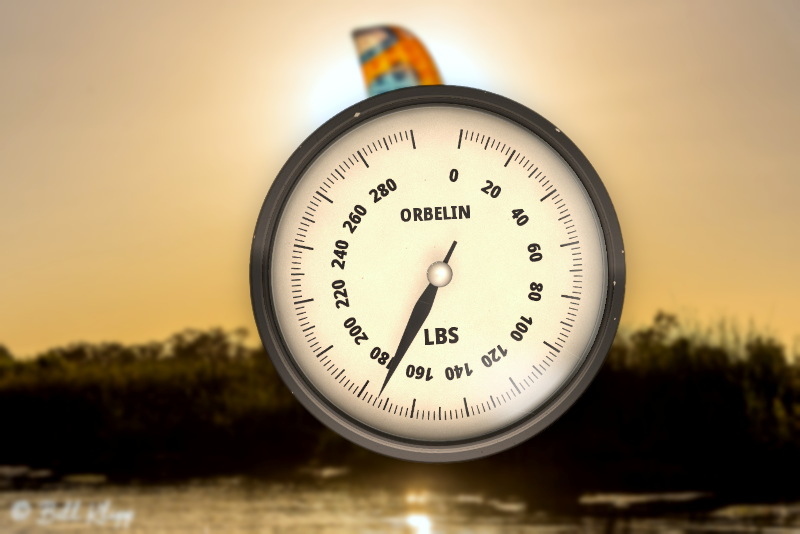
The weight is 174 lb
